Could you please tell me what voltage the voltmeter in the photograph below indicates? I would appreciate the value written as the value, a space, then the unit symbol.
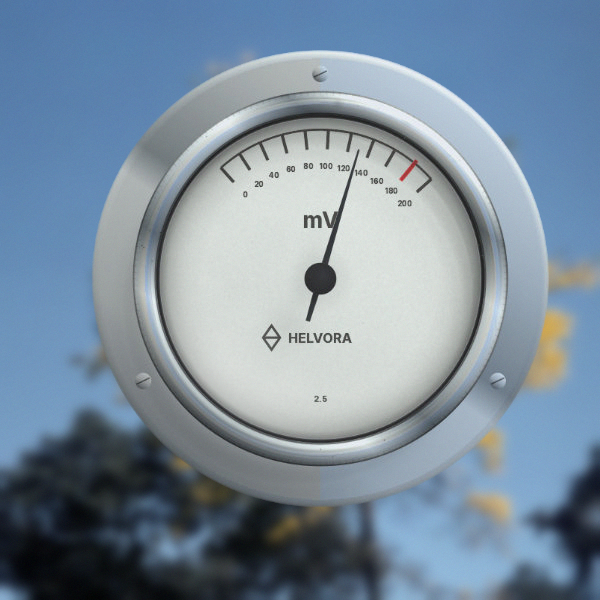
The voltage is 130 mV
